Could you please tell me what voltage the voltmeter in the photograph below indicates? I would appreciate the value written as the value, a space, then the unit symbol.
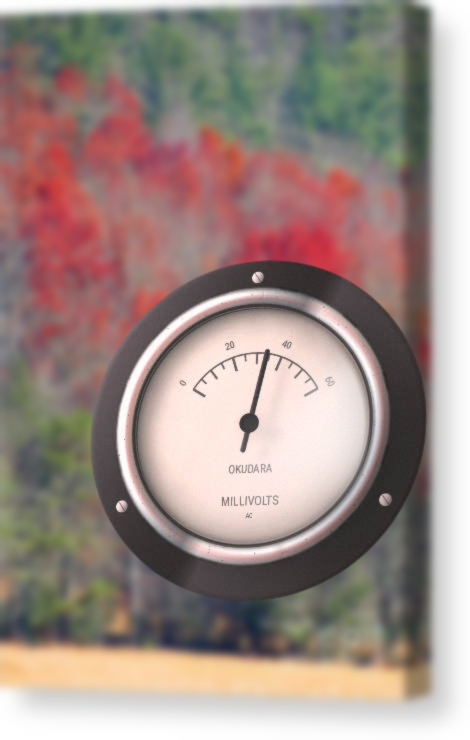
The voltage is 35 mV
